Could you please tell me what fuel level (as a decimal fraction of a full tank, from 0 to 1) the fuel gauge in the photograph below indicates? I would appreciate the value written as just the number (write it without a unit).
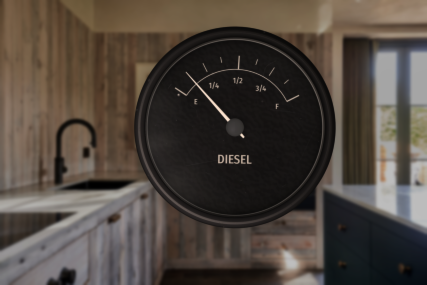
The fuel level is 0.125
